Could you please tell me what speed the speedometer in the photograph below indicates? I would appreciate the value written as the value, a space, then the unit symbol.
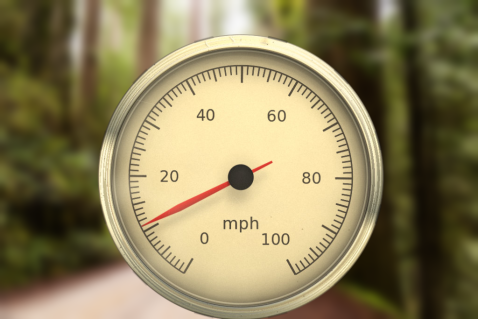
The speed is 11 mph
